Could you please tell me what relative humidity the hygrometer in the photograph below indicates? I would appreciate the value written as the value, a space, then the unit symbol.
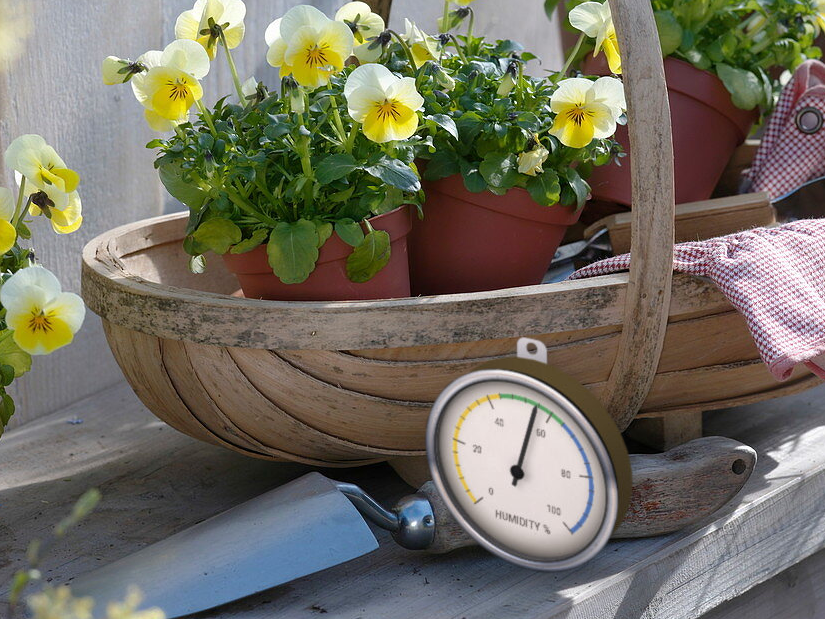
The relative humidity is 56 %
